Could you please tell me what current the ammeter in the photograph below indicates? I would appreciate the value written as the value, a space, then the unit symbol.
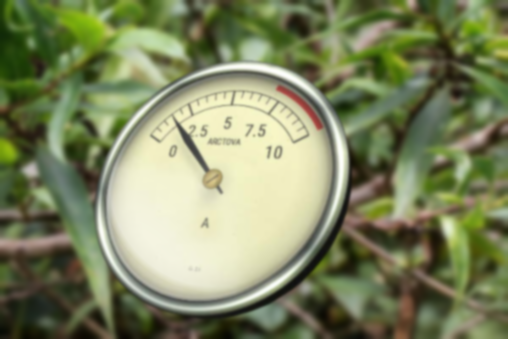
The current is 1.5 A
